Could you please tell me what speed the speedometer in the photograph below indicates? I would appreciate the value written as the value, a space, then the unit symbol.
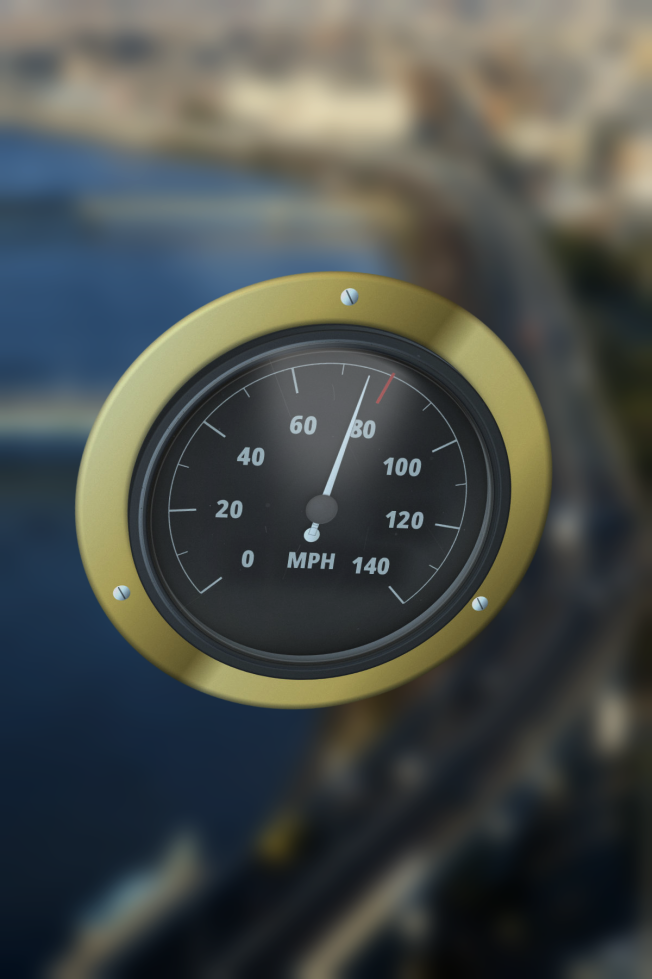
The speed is 75 mph
